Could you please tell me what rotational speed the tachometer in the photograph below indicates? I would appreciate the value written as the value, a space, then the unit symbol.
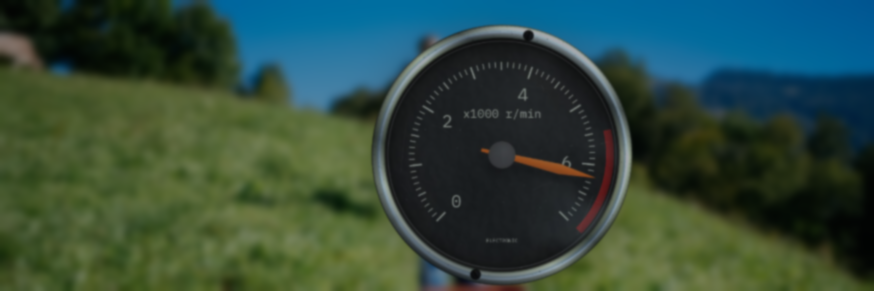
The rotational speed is 6200 rpm
